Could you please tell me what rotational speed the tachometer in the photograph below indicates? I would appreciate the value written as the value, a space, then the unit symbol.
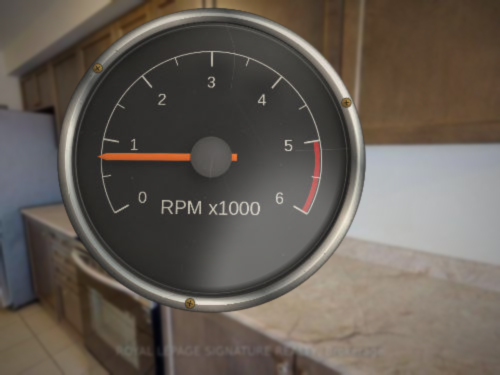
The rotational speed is 750 rpm
